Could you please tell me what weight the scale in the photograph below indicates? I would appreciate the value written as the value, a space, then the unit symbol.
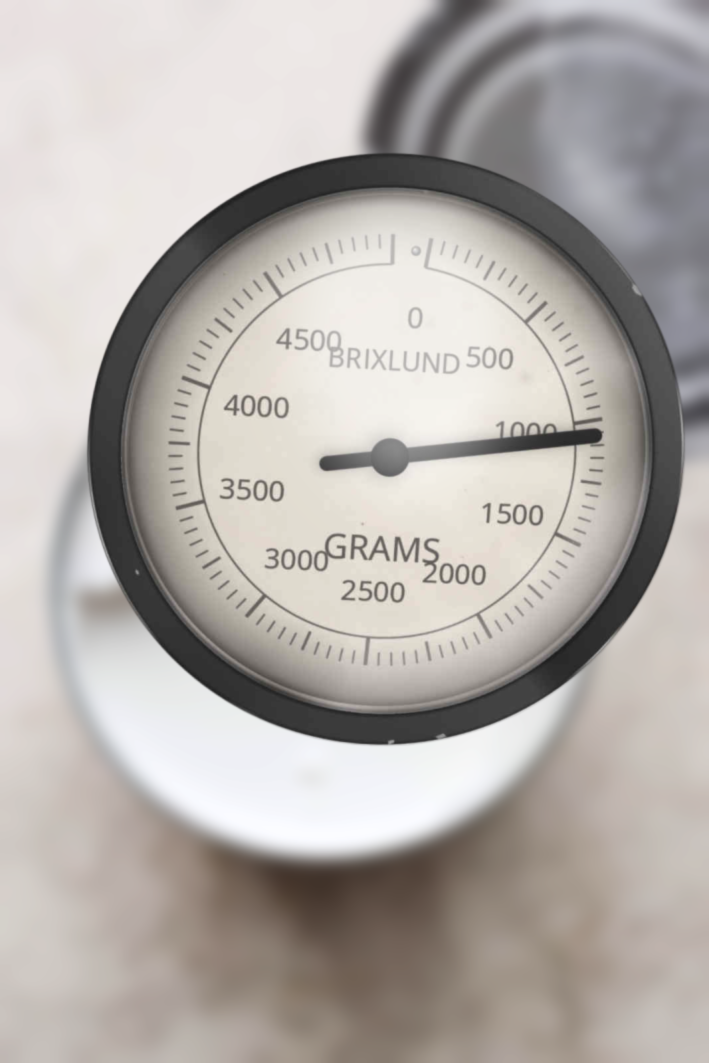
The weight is 1050 g
